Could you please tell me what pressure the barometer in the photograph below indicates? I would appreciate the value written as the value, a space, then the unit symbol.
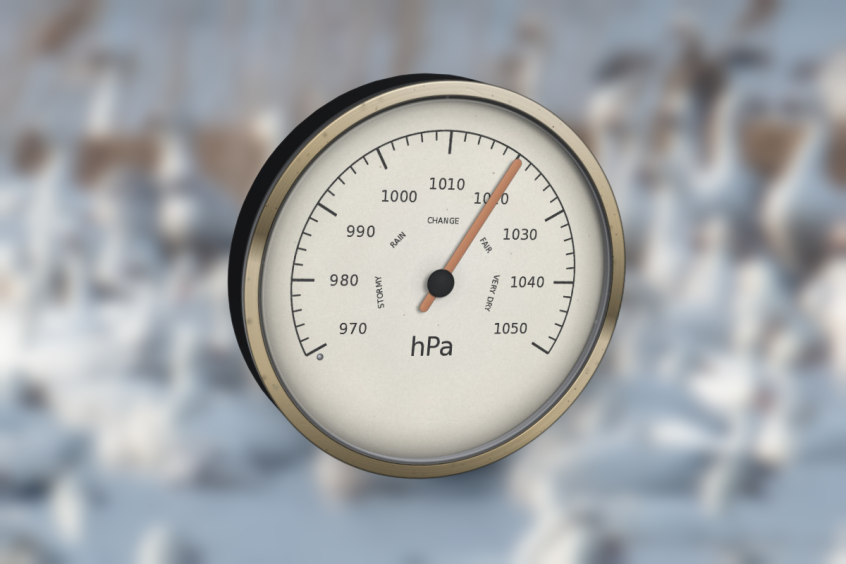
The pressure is 1020 hPa
